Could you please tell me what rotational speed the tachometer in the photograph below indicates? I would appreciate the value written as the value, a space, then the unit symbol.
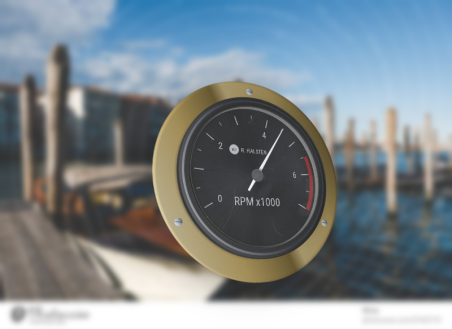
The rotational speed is 4500 rpm
